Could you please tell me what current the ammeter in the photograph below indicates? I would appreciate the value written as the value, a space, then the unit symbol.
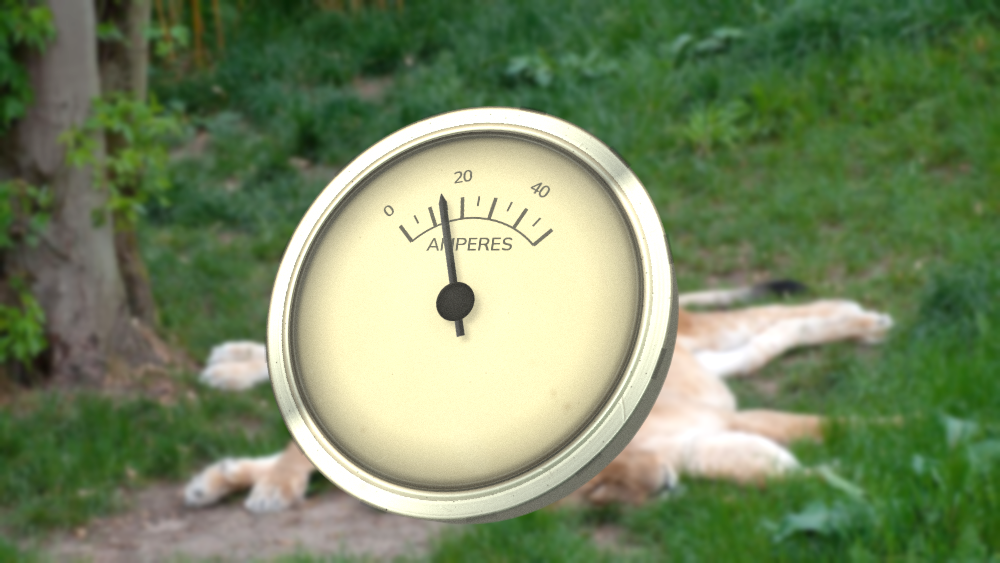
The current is 15 A
